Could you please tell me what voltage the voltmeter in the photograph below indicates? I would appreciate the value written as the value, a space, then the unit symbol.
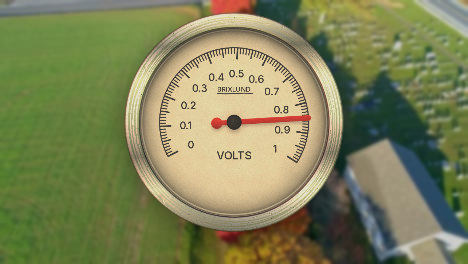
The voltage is 0.85 V
